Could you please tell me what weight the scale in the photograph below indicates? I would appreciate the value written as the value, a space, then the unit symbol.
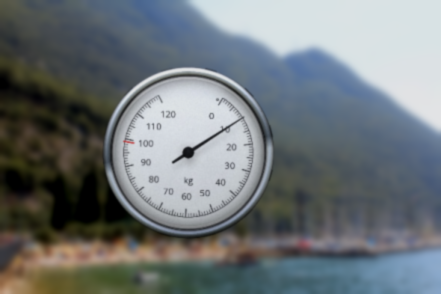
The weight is 10 kg
